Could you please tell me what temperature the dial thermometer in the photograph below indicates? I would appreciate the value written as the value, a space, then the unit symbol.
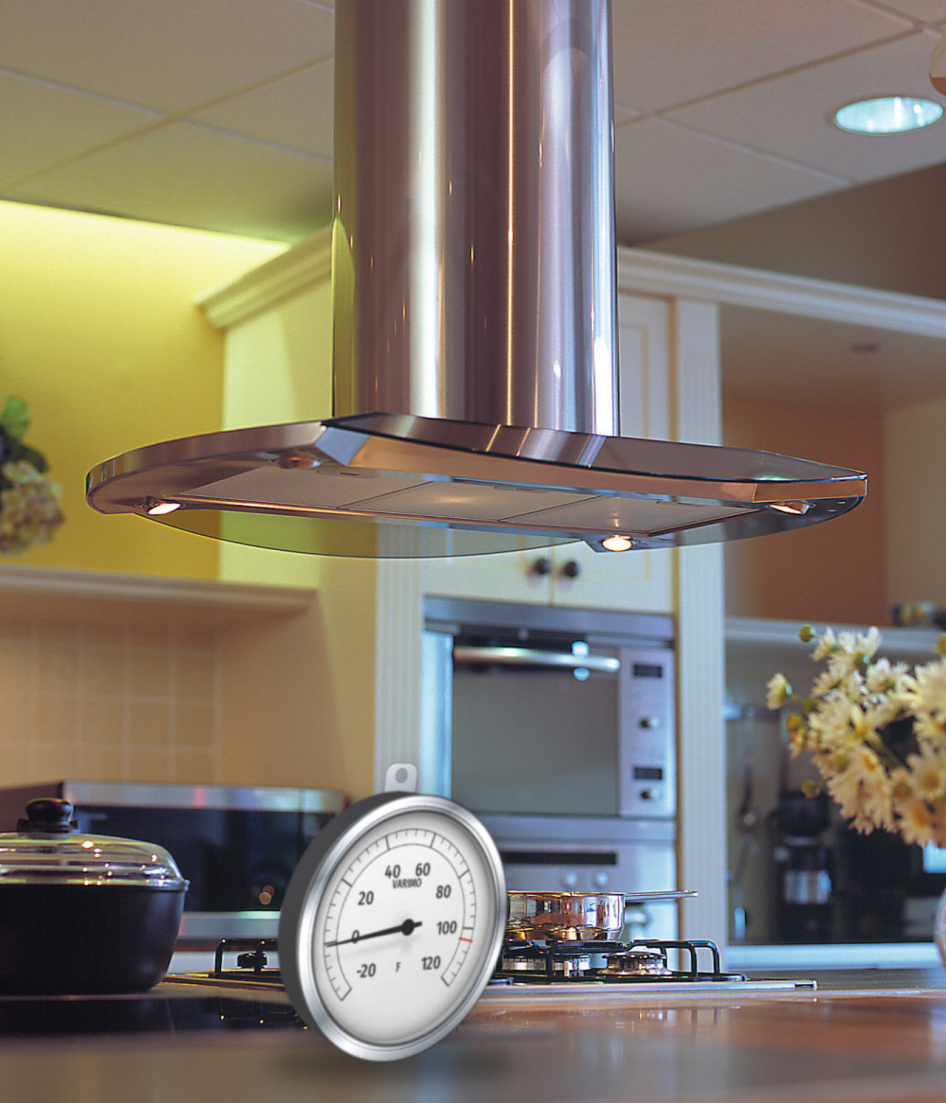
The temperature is 0 °F
